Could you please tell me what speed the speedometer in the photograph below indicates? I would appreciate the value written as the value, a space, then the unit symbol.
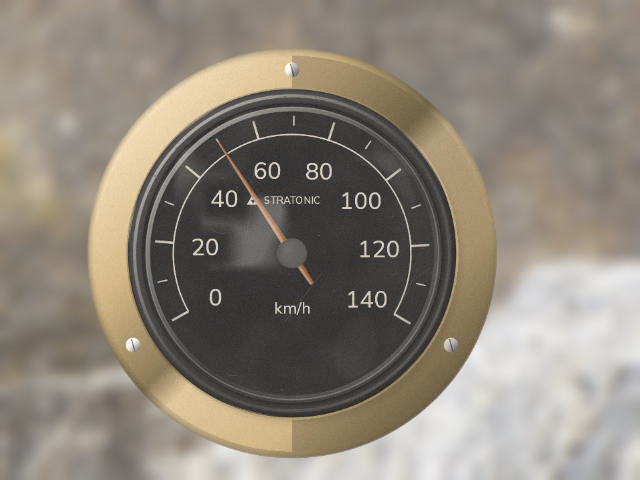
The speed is 50 km/h
